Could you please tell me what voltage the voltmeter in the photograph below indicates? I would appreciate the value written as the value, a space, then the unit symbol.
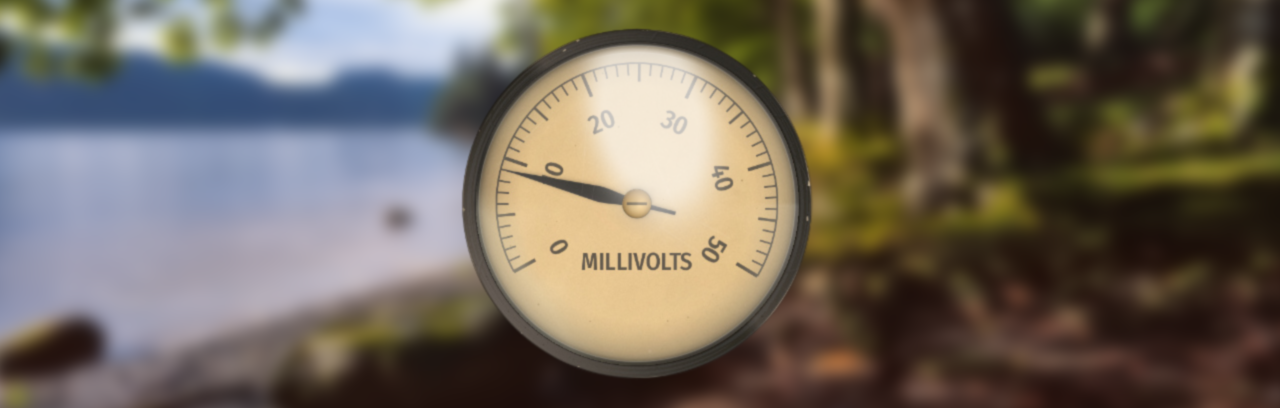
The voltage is 9 mV
